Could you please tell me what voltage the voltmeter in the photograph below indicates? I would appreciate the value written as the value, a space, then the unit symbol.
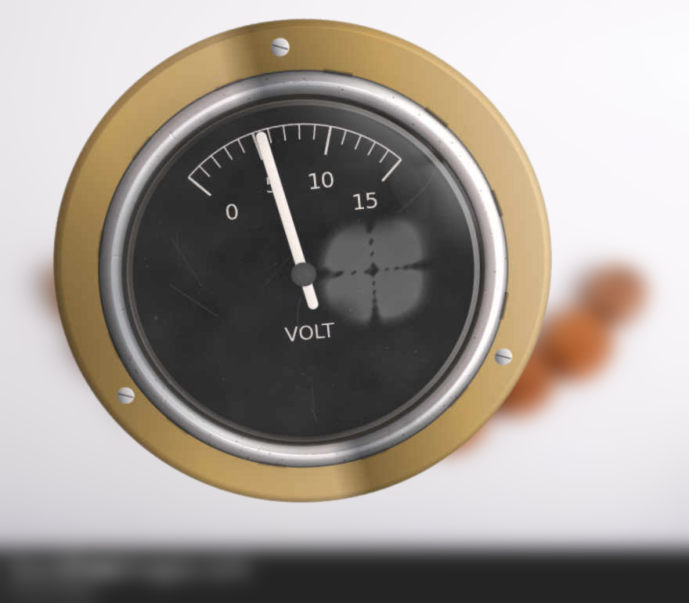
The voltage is 5.5 V
